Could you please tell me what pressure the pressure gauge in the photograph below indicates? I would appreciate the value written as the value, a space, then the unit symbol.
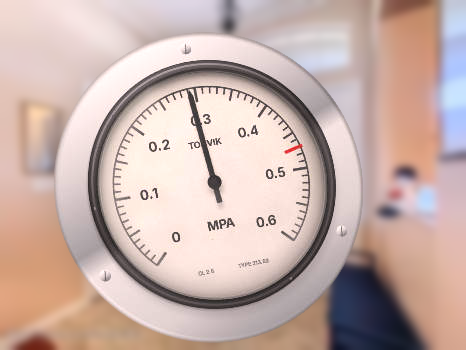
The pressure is 0.29 MPa
